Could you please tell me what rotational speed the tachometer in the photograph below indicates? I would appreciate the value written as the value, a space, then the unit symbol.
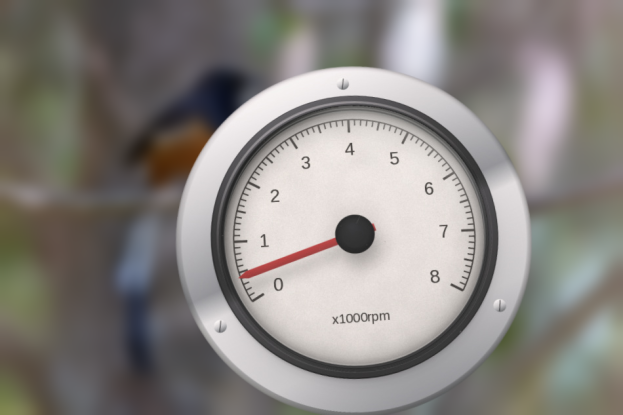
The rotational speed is 400 rpm
